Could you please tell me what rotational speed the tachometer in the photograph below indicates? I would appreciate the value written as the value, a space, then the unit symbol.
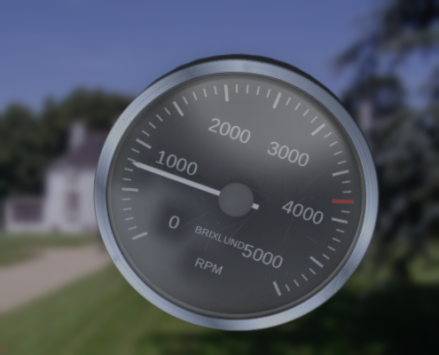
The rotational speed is 800 rpm
